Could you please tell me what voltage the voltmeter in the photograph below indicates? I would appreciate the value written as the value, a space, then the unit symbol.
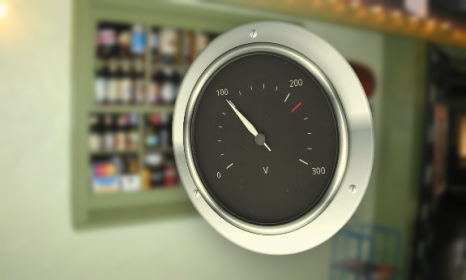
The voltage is 100 V
